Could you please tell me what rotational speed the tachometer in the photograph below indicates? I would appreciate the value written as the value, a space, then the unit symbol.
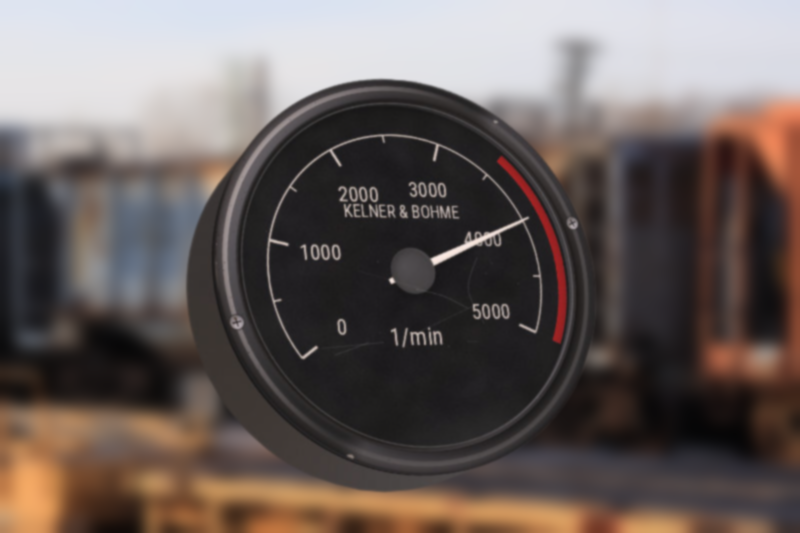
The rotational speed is 4000 rpm
